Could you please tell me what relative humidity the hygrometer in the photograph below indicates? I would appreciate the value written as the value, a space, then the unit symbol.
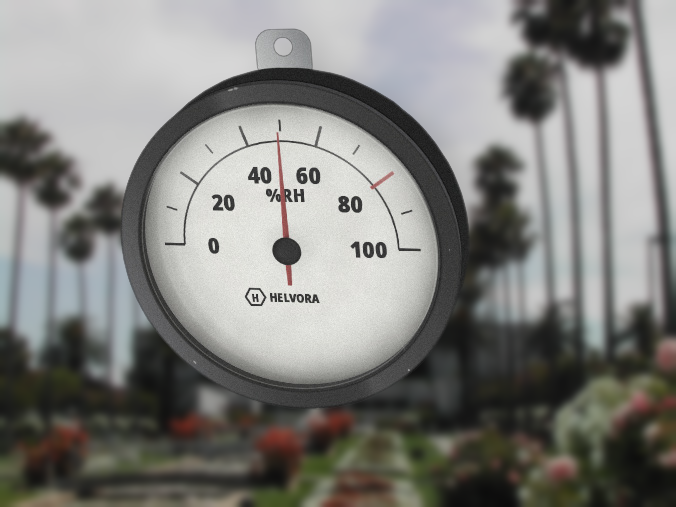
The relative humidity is 50 %
